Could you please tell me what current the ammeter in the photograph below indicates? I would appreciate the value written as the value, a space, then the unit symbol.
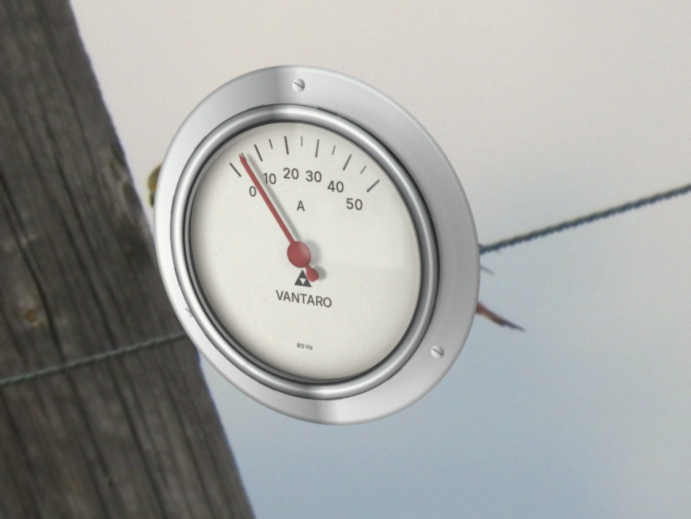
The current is 5 A
